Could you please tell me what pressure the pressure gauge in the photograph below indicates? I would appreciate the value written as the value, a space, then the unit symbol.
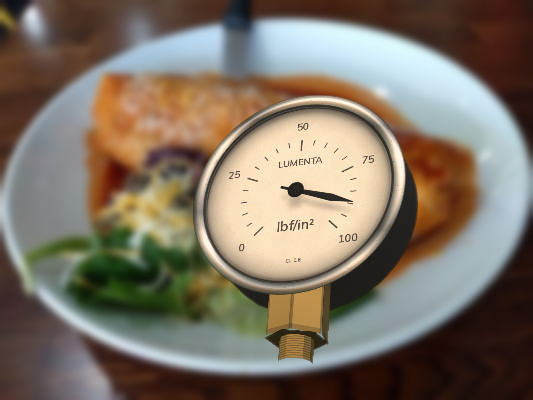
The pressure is 90 psi
